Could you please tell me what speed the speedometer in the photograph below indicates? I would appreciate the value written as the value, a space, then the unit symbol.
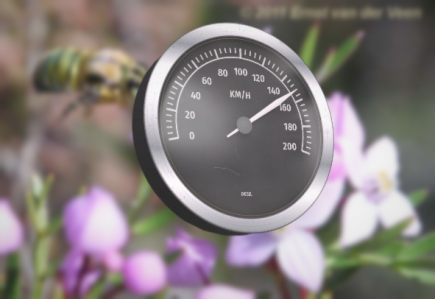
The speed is 152 km/h
